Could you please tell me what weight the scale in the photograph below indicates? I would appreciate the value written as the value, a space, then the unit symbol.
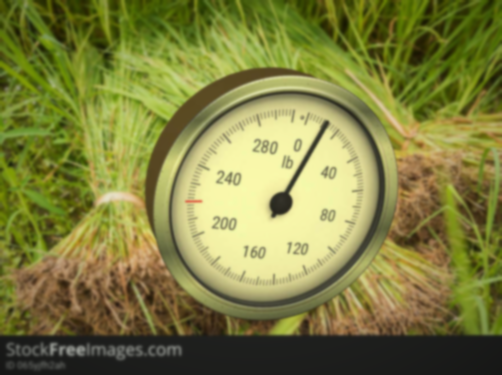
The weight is 10 lb
